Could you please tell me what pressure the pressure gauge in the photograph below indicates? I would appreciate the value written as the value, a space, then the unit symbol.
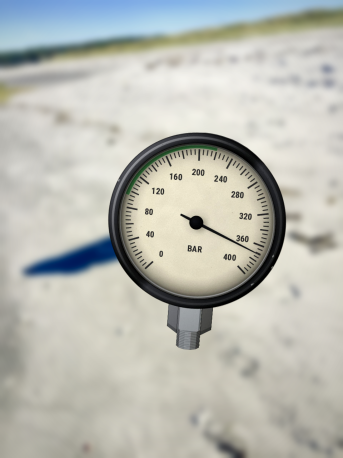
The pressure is 370 bar
